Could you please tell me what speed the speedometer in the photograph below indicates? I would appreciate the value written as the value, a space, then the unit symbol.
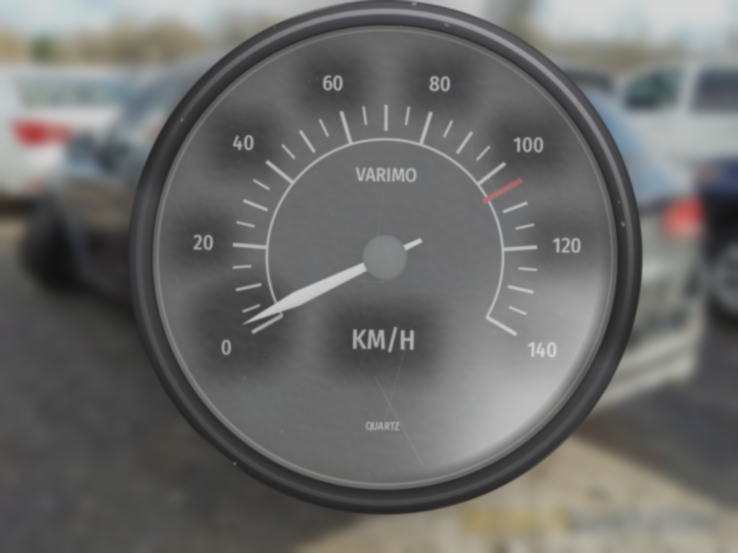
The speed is 2.5 km/h
